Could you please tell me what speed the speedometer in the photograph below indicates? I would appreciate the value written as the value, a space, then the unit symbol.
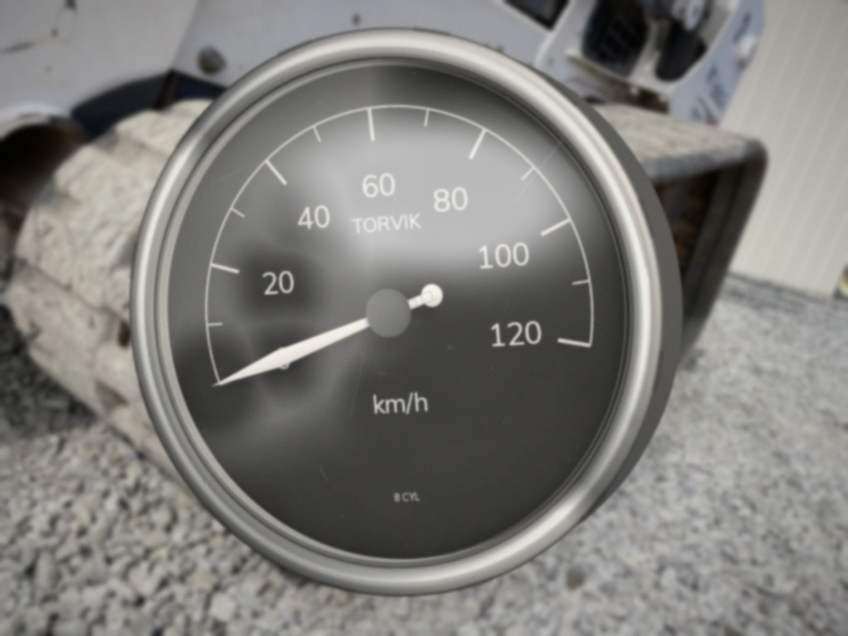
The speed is 0 km/h
